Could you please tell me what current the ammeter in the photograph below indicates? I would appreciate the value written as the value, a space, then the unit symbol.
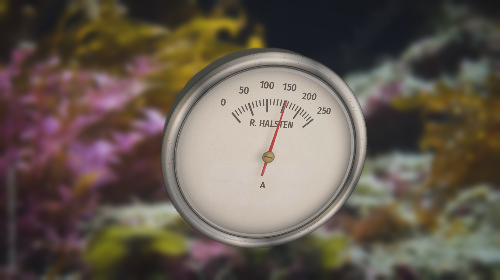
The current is 150 A
